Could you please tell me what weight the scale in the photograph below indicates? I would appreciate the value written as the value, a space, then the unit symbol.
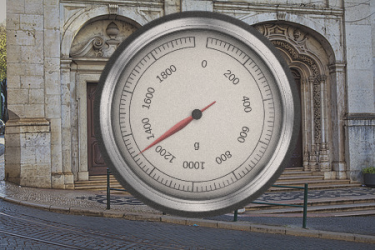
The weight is 1300 g
